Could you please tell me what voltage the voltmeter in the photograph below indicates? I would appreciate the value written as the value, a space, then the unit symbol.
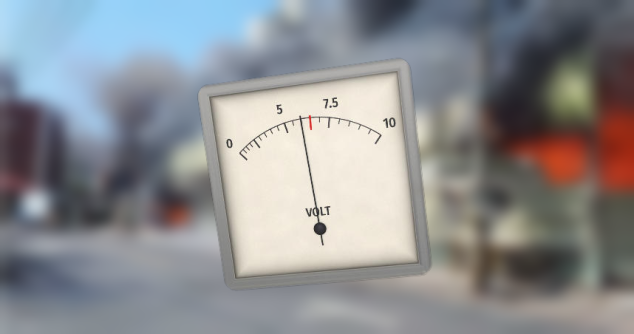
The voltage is 6 V
